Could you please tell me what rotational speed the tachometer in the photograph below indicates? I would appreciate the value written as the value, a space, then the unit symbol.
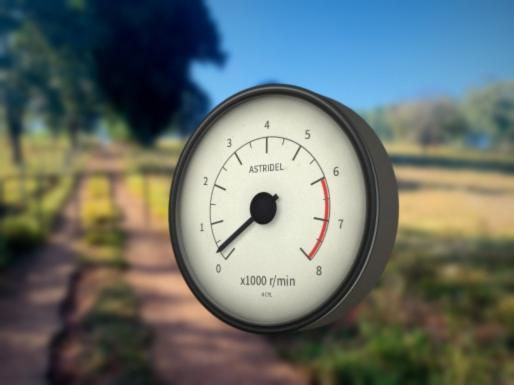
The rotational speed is 250 rpm
